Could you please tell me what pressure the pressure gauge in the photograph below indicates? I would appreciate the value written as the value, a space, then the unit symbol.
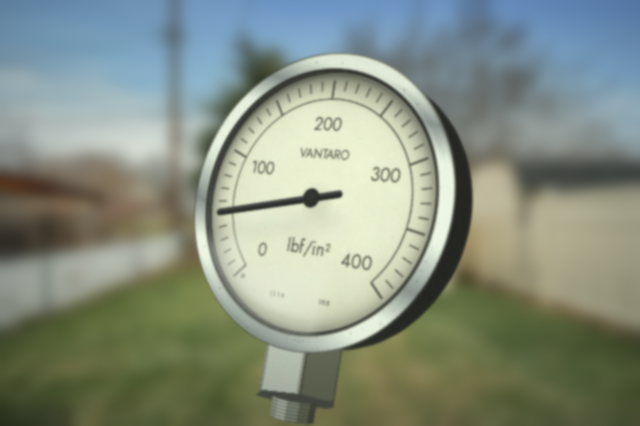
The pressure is 50 psi
